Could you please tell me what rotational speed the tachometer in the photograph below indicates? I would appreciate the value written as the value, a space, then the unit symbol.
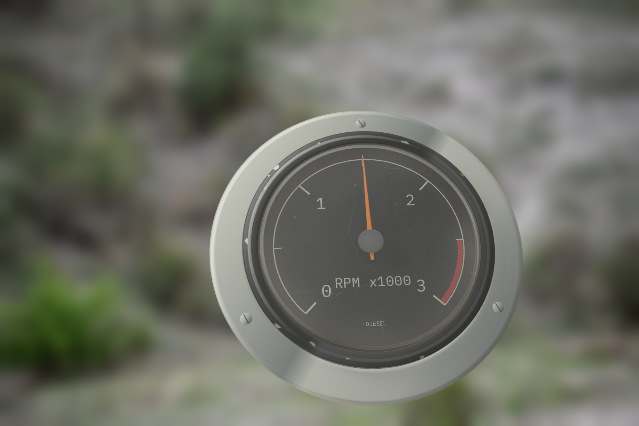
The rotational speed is 1500 rpm
